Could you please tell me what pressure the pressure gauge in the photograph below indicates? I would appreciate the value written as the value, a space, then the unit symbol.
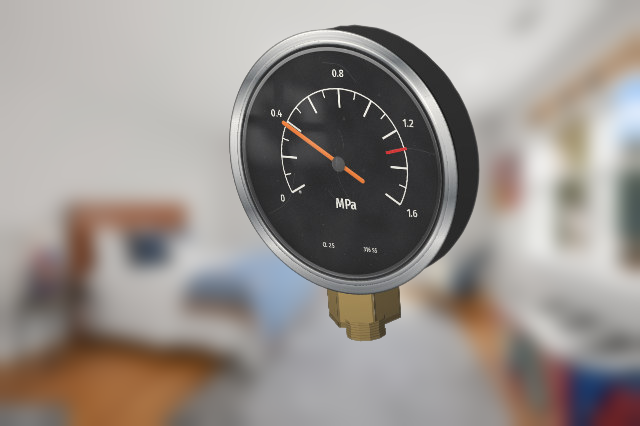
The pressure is 0.4 MPa
